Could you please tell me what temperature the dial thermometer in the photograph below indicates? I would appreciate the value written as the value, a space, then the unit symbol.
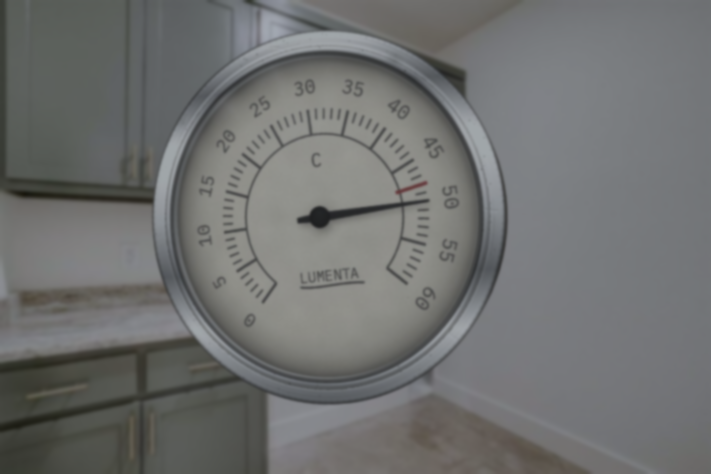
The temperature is 50 °C
